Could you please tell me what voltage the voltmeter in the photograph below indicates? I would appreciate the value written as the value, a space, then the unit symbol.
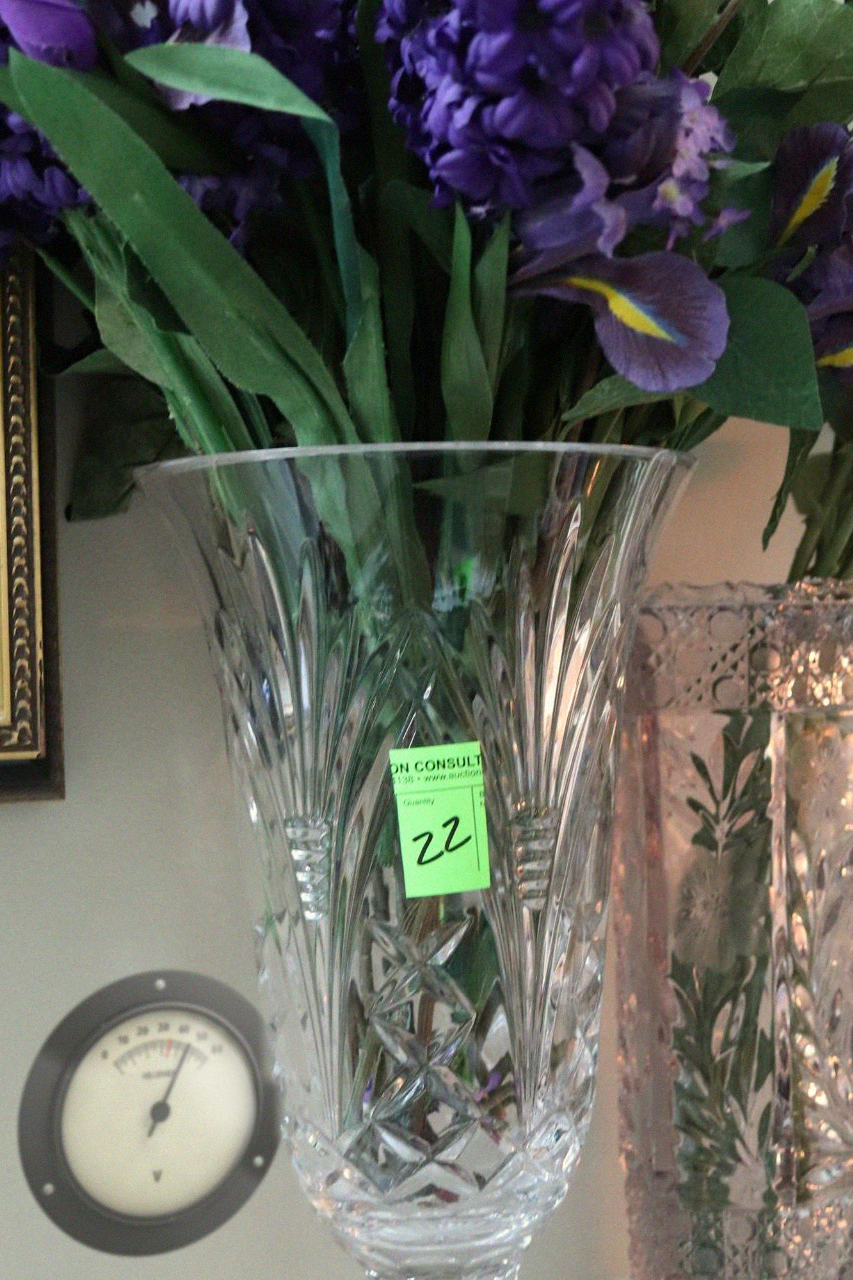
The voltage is 45 V
